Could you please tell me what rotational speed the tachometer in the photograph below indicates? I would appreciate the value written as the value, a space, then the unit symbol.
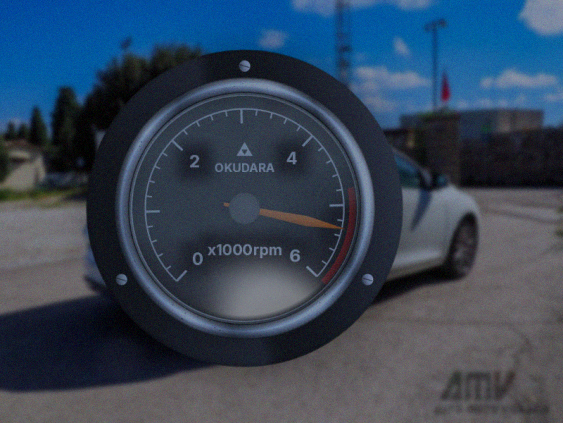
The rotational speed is 5300 rpm
